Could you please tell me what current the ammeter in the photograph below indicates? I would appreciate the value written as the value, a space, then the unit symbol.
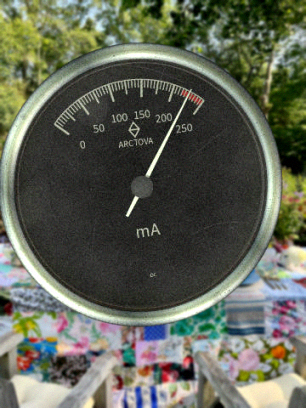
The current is 225 mA
